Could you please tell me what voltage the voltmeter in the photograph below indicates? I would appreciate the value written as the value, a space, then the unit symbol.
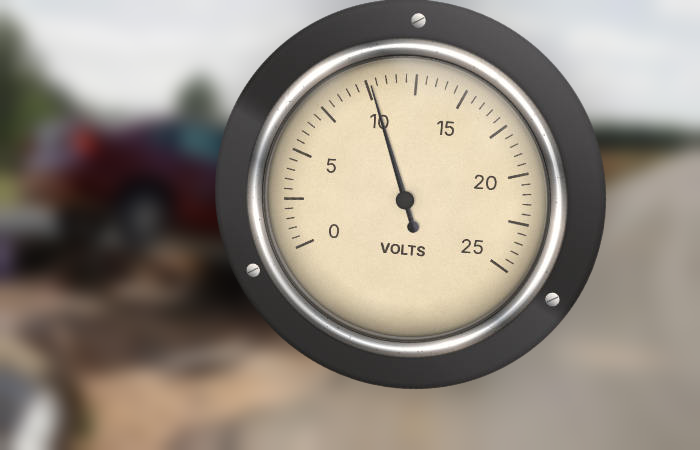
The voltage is 10.25 V
